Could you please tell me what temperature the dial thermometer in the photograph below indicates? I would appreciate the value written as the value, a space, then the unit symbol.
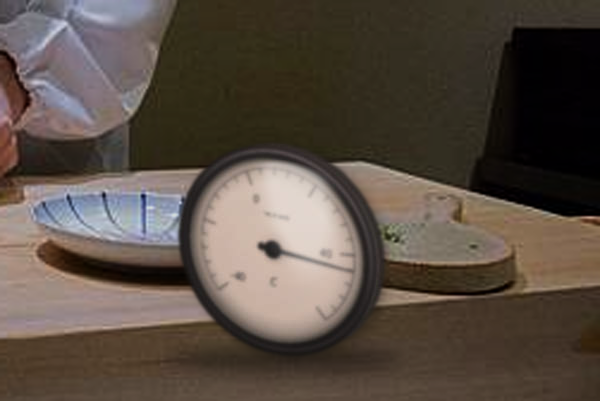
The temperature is 44 °C
